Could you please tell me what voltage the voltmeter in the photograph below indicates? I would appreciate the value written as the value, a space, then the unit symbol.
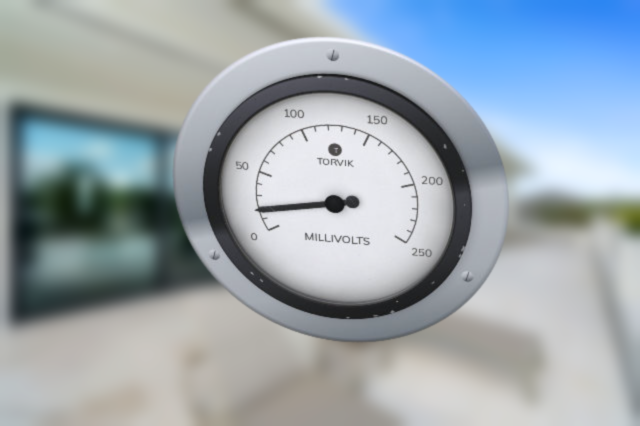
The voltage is 20 mV
